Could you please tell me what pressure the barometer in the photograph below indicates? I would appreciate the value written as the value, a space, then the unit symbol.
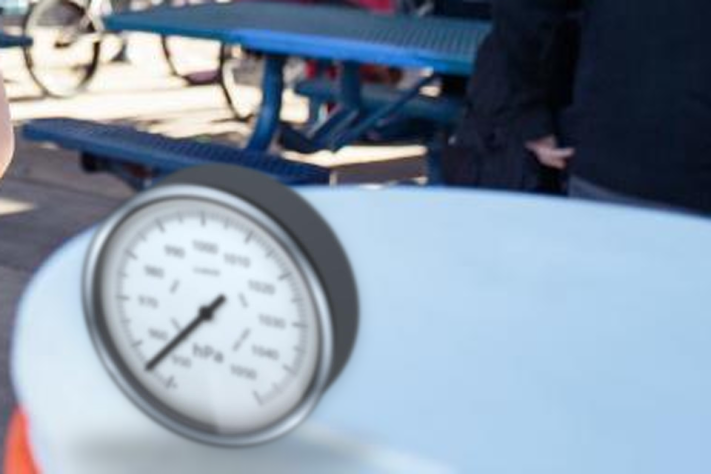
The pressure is 955 hPa
